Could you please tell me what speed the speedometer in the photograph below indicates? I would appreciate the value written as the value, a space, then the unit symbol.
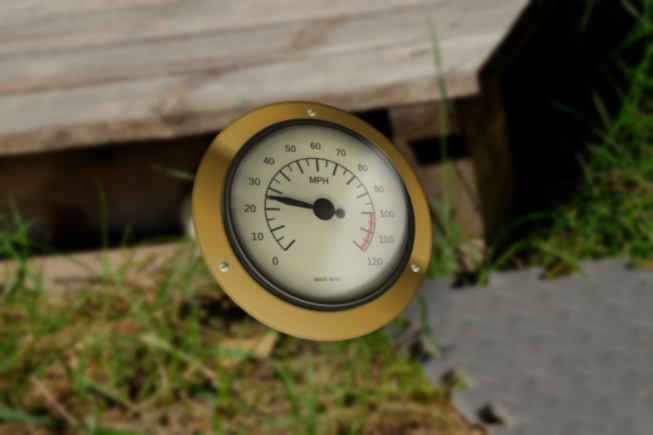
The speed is 25 mph
